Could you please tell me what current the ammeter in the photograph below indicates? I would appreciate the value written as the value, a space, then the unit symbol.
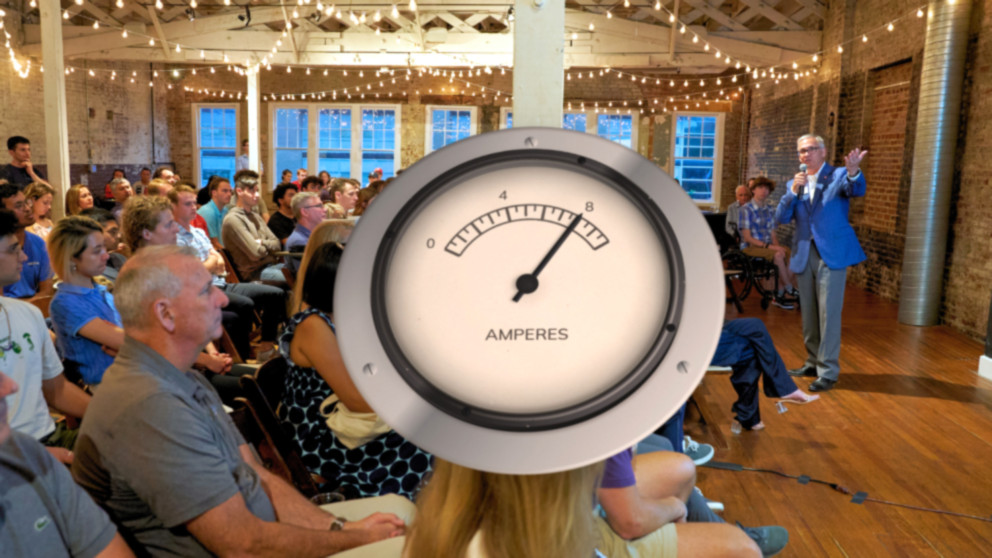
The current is 8 A
